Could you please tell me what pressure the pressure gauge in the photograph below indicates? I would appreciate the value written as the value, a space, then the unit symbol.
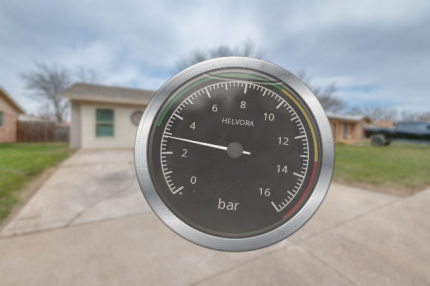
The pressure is 2.8 bar
